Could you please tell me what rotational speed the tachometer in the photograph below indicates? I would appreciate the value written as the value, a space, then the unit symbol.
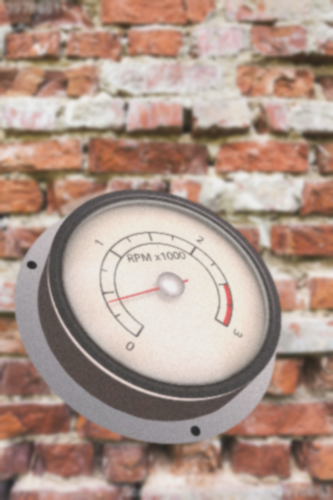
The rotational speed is 375 rpm
